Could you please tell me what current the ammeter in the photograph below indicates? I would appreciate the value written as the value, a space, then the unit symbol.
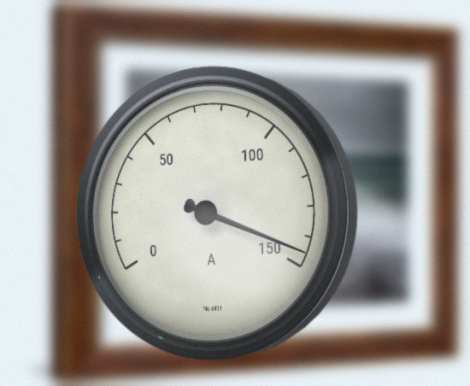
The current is 145 A
